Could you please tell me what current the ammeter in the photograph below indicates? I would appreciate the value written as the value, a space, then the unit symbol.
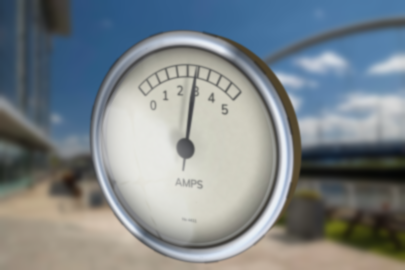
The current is 3 A
